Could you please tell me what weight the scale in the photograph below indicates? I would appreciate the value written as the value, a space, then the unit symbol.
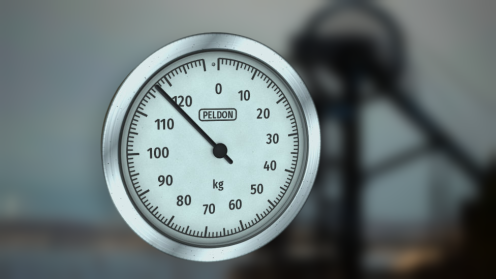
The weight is 117 kg
